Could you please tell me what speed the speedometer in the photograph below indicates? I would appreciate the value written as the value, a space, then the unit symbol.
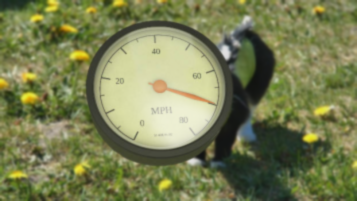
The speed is 70 mph
